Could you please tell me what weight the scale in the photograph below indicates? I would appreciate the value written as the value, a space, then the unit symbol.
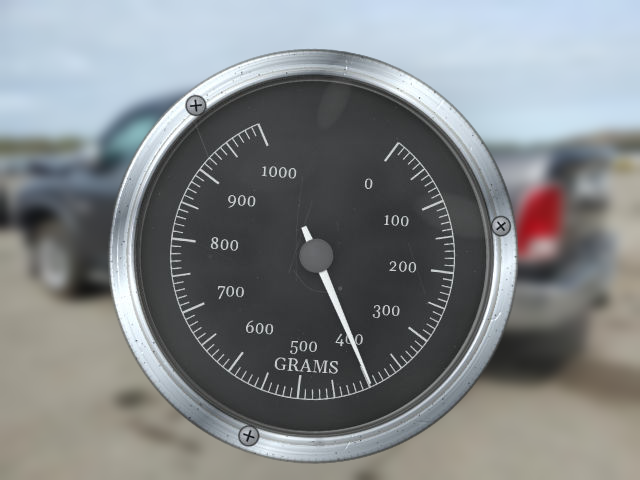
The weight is 400 g
